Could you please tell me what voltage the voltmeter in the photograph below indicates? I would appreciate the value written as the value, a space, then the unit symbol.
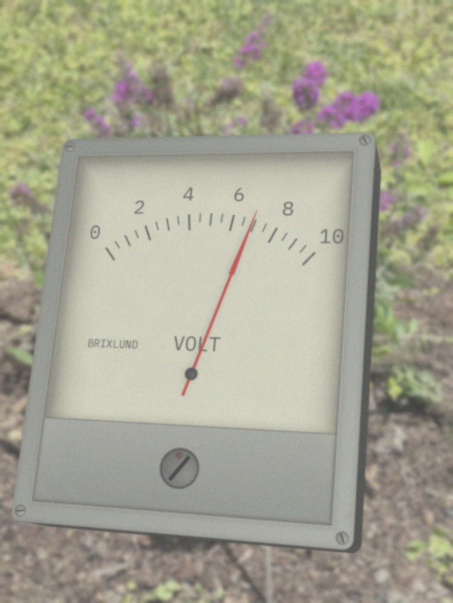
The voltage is 7 V
